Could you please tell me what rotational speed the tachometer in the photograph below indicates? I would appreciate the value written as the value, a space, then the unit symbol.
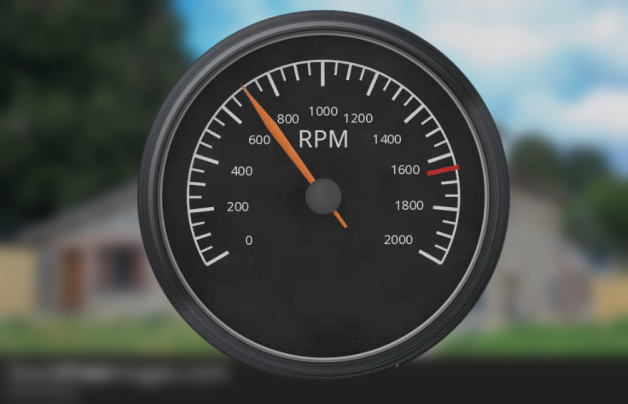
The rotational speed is 700 rpm
